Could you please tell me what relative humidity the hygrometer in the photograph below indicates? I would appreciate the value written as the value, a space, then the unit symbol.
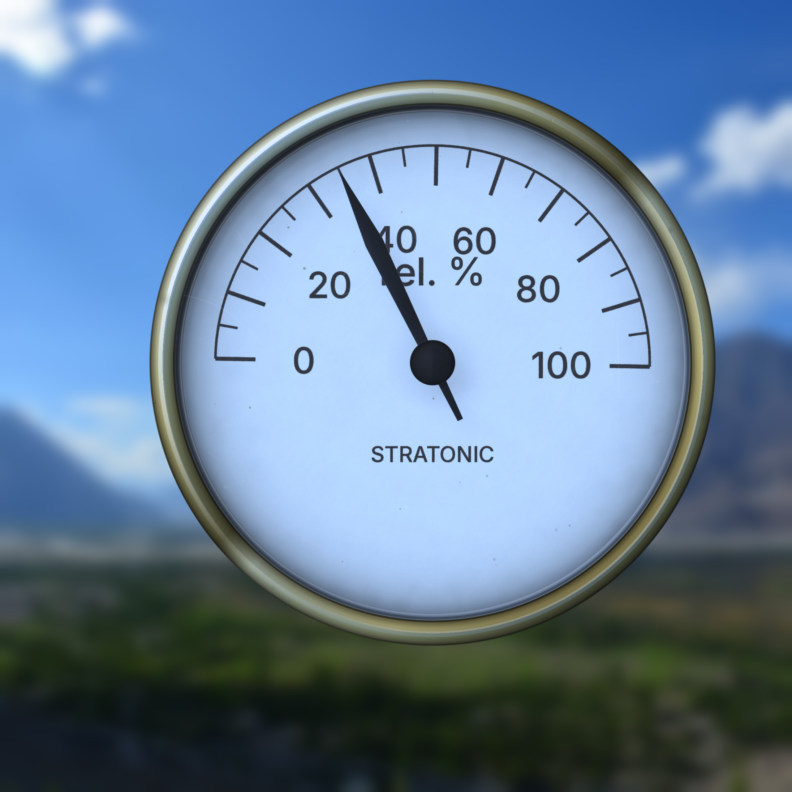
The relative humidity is 35 %
